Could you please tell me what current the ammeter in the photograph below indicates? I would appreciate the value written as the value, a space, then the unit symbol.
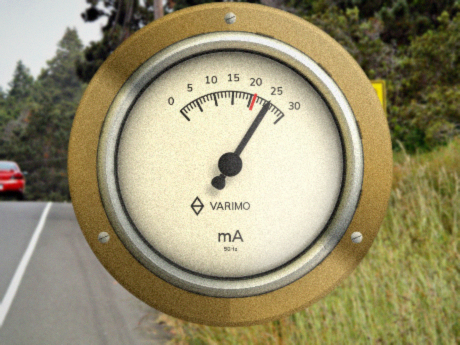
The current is 25 mA
